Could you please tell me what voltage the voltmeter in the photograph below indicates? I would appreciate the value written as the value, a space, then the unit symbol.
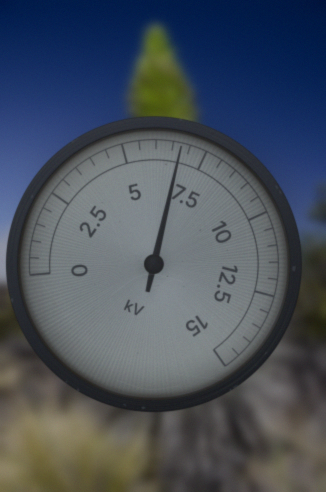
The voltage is 6.75 kV
